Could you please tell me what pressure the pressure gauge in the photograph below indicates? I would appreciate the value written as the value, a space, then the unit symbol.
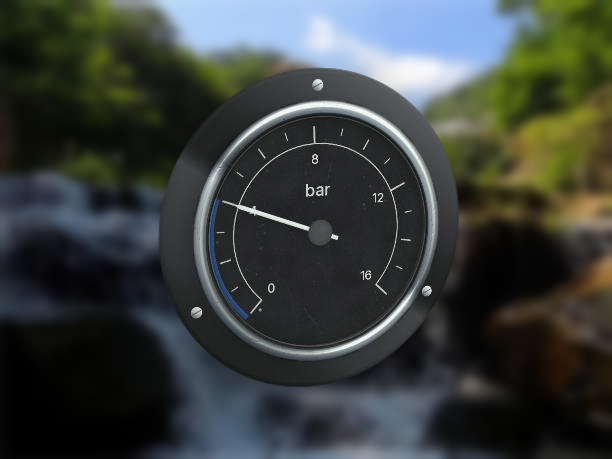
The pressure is 4 bar
